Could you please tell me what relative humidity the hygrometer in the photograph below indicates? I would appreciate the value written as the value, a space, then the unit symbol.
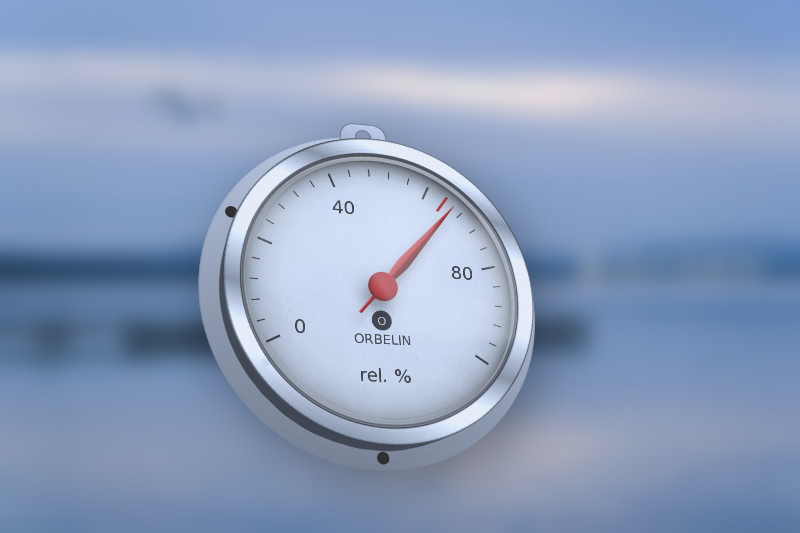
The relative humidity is 66 %
